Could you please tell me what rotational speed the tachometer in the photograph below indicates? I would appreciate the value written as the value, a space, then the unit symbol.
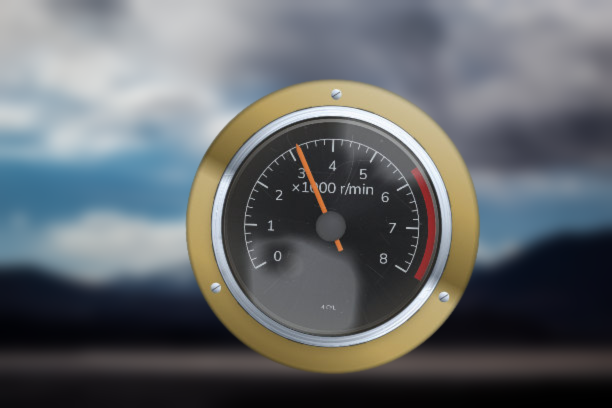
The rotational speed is 3200 rpm
